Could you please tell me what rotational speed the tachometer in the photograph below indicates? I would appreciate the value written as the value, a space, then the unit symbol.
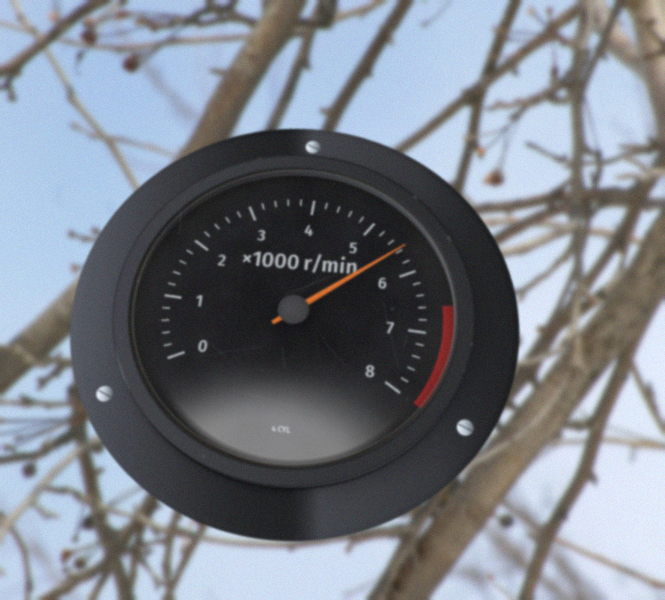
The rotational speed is 5600 rpm
